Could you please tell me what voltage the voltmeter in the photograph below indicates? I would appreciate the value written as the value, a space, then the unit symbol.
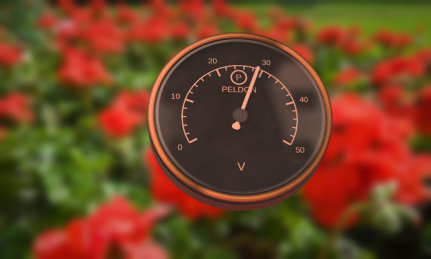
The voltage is 29 V
